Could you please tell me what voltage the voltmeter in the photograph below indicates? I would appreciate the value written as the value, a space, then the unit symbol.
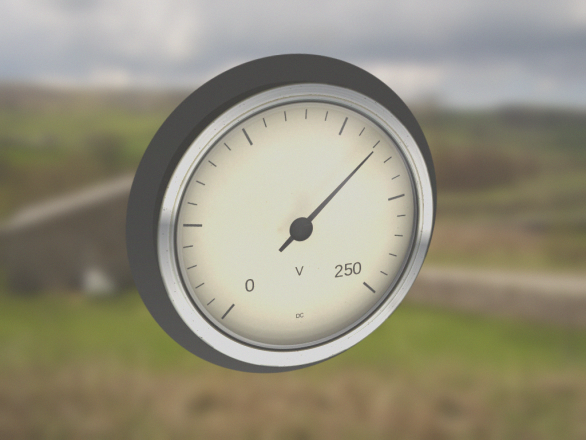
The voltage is 170 V
